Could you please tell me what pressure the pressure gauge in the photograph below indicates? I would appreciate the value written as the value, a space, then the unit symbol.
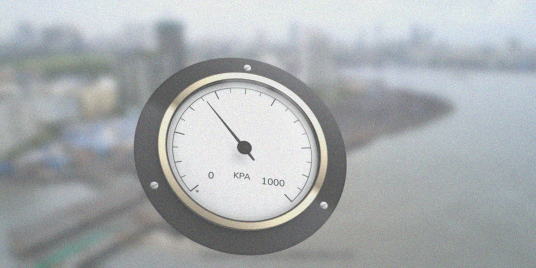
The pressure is 350 kPa
